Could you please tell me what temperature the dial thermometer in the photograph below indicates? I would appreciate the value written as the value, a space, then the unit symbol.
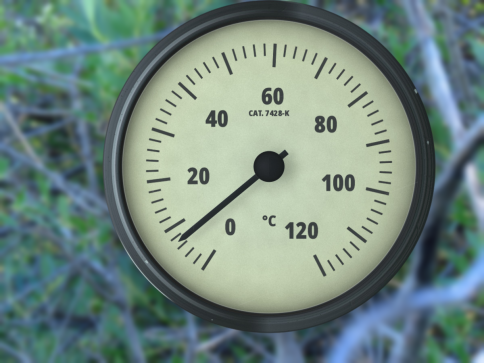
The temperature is 7 °C
